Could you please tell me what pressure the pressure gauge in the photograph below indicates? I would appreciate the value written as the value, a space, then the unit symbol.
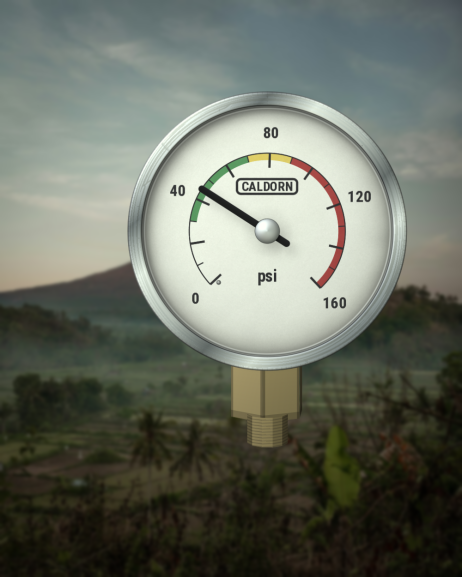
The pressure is 45 psi
